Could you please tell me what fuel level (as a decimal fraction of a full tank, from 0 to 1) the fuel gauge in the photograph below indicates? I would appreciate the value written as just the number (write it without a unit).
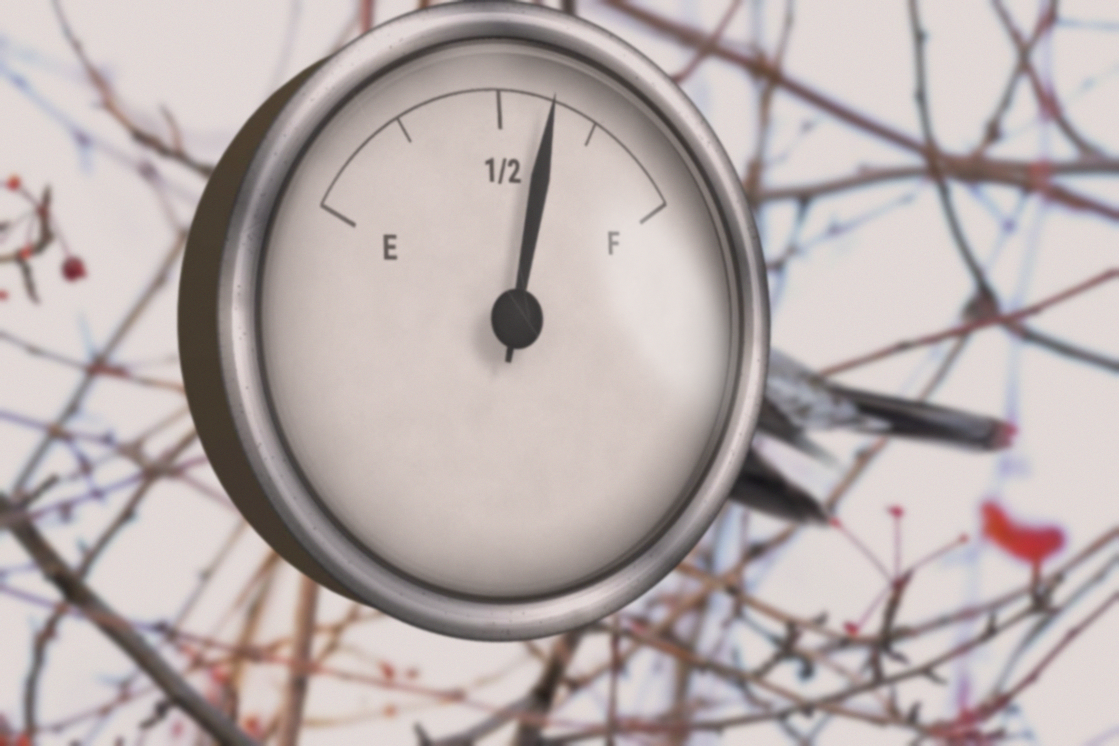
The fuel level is 0.625
